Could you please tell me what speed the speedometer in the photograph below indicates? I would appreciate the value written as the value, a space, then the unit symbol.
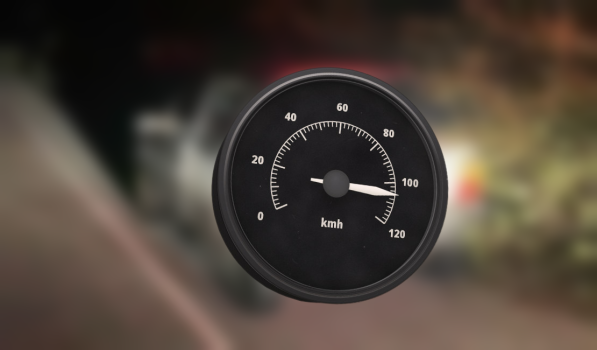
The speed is 106 km/h
